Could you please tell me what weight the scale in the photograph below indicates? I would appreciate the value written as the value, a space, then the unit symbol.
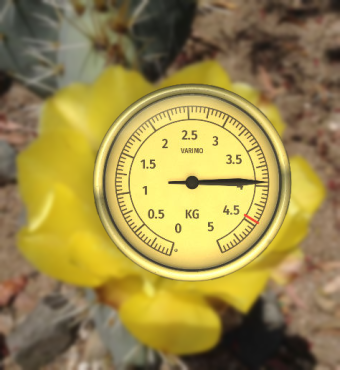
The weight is 3.95 kg
